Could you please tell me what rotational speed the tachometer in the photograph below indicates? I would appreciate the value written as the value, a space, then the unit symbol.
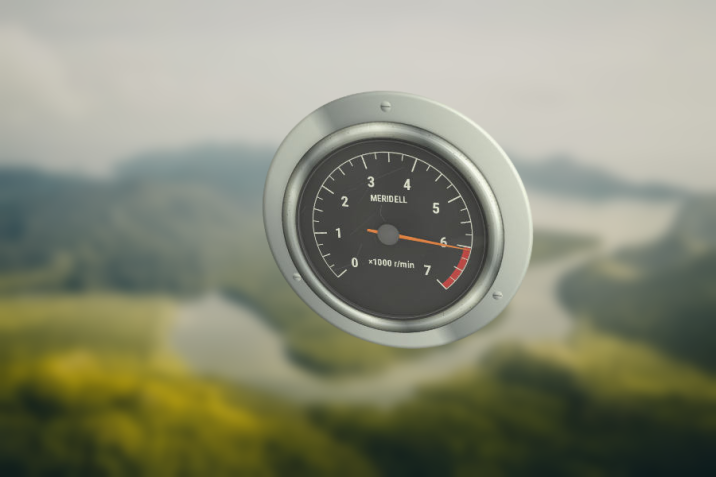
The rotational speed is 6000 rpm
